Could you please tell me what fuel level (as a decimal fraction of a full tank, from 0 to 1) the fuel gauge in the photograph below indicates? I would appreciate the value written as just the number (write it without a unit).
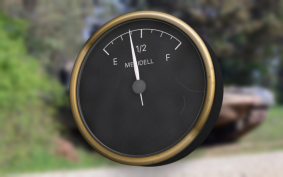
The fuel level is 0.375
